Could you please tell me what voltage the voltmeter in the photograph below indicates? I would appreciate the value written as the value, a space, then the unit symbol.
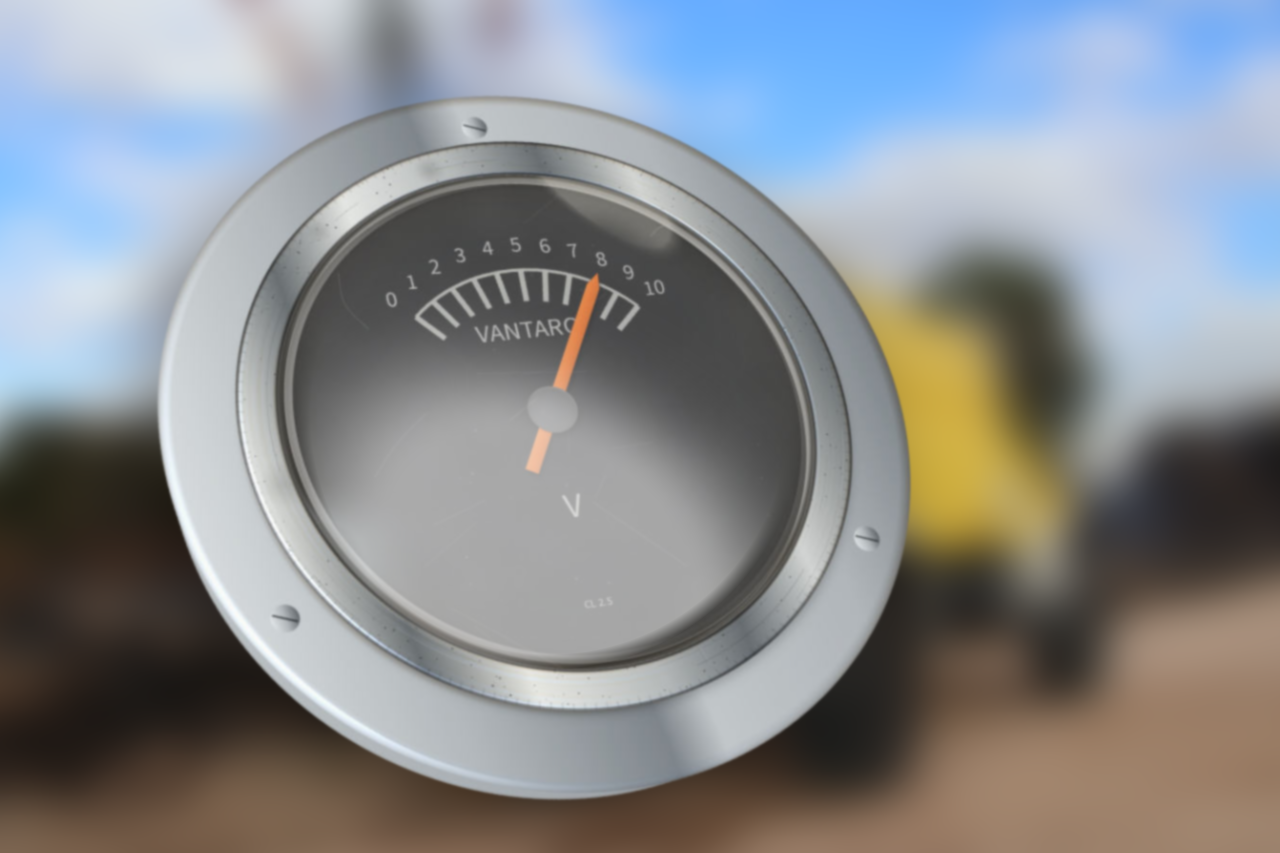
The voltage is 8 V
